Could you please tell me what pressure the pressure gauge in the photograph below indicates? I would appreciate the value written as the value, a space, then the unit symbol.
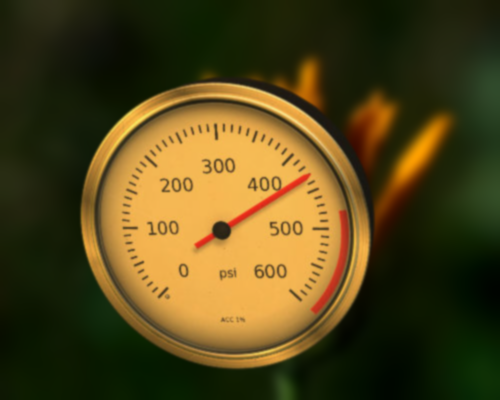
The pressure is 430 psi
